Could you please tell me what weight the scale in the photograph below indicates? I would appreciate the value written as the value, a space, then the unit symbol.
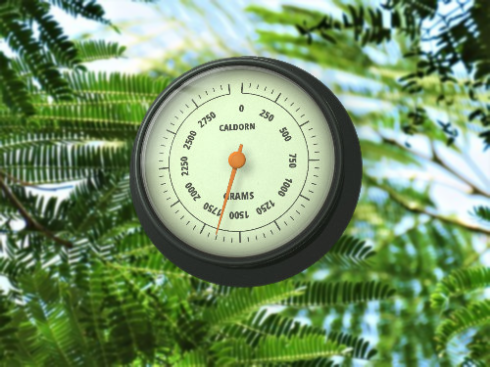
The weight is 1650 g
